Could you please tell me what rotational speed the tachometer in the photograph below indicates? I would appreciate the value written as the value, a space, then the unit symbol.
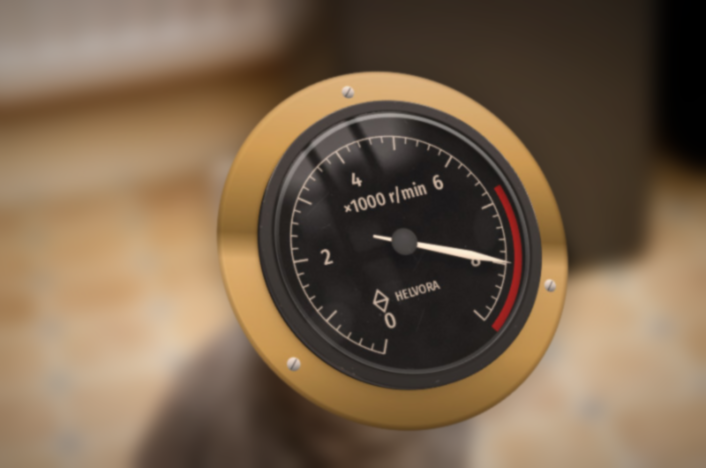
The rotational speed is 8000 rpm
